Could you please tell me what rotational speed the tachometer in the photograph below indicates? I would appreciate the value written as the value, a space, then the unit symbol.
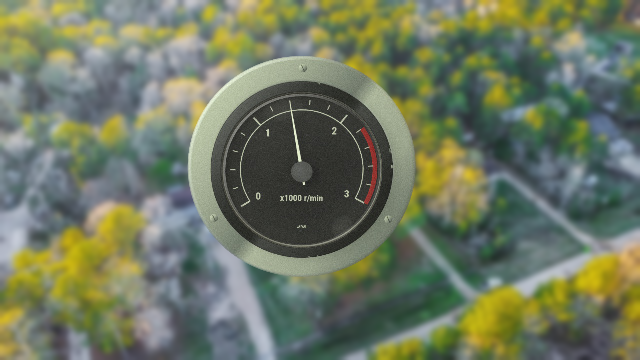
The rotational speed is 1400 rpm
